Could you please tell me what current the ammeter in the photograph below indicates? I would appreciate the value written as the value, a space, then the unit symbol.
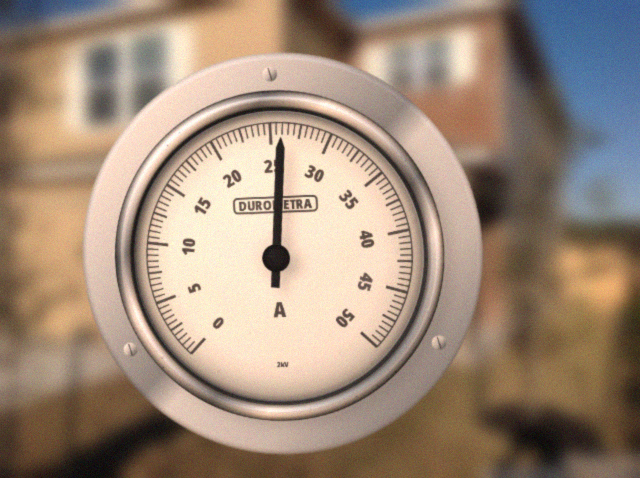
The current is 26 A
